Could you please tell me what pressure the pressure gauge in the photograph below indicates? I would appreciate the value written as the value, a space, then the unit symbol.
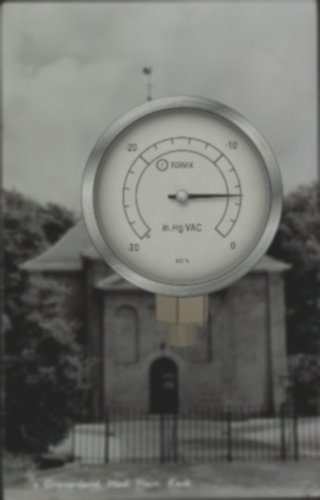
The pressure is -5 inHg
